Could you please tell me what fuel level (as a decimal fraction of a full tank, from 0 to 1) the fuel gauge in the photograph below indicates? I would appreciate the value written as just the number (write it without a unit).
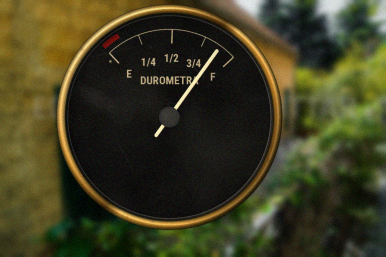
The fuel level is 0.875
